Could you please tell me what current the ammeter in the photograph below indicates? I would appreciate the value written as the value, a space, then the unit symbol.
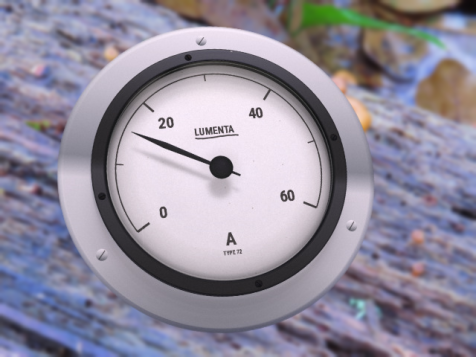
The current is 15 A
